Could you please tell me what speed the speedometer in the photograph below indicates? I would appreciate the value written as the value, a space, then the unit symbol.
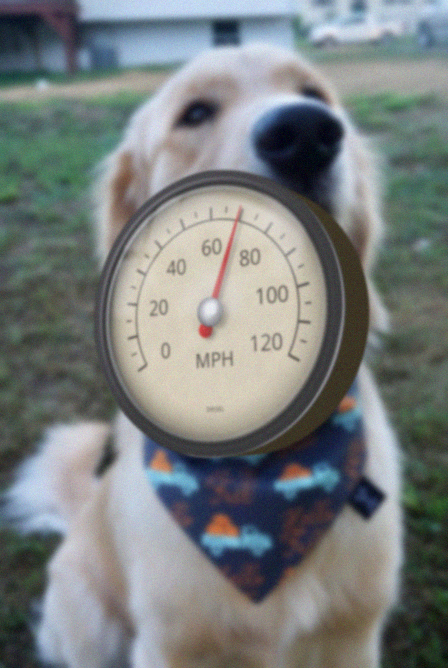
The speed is 70 mph
